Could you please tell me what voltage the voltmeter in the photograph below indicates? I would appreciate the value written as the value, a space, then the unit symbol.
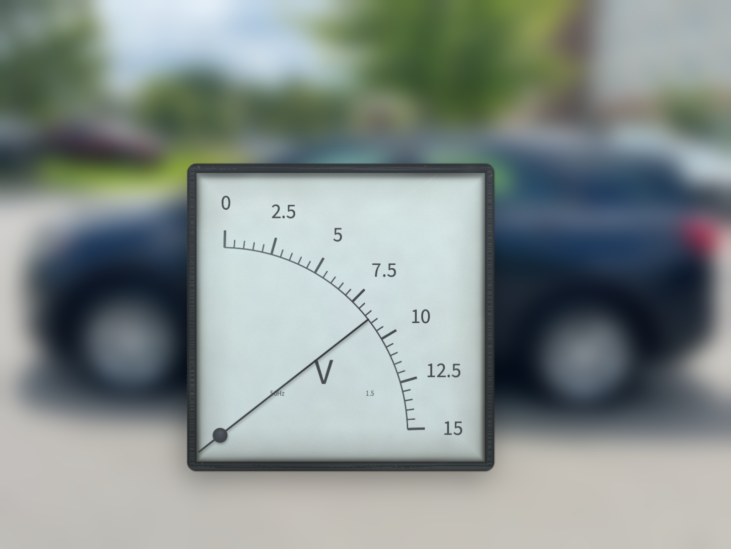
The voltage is 8.75 V
